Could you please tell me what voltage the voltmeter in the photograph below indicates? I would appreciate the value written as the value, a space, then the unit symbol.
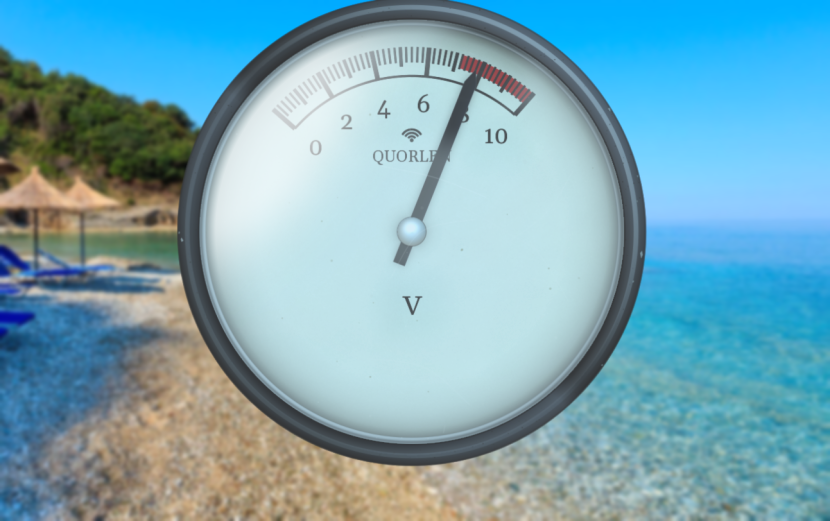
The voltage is 7.8 V
